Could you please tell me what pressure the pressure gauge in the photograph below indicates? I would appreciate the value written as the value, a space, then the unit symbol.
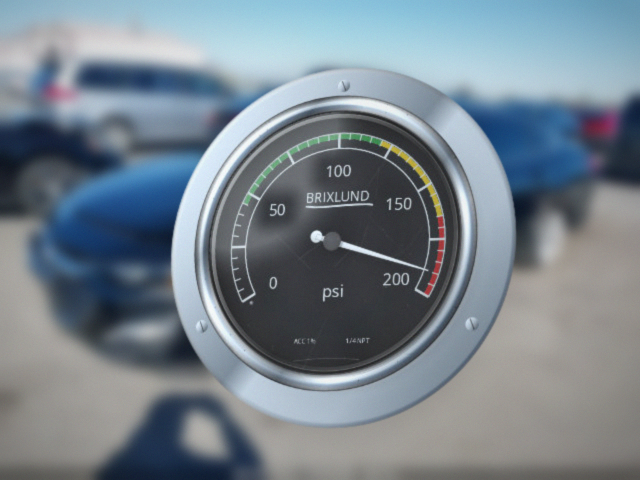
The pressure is 190 psi
